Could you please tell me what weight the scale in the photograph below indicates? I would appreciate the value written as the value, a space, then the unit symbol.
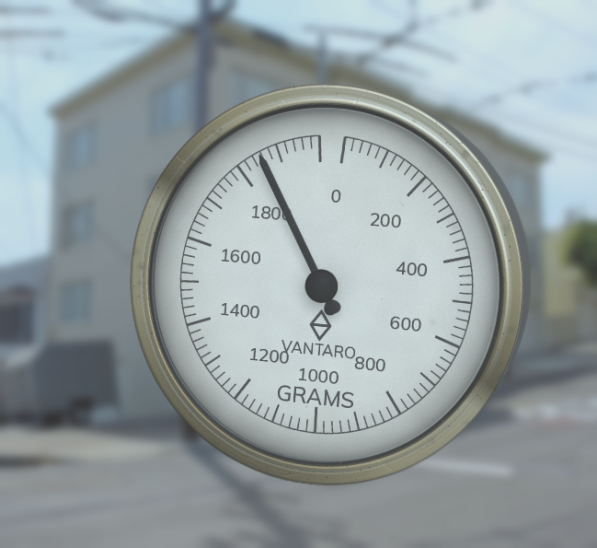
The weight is 1860 g
